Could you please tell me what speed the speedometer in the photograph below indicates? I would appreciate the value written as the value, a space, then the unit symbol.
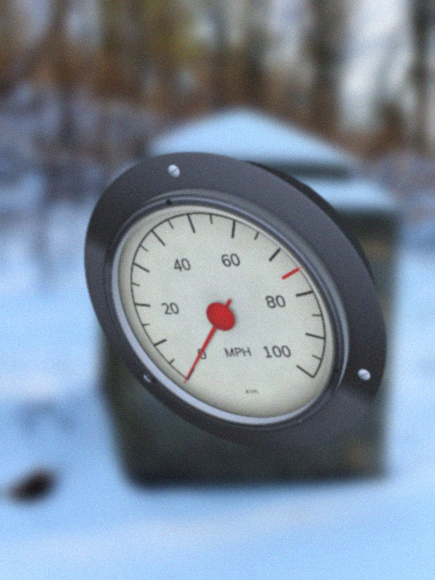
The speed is 0 mph
